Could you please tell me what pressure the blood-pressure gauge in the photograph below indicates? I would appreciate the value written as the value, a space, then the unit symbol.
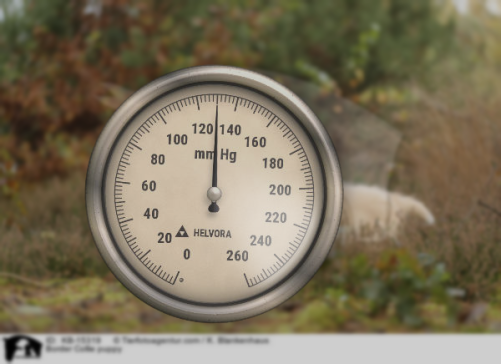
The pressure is 130 mmHg
